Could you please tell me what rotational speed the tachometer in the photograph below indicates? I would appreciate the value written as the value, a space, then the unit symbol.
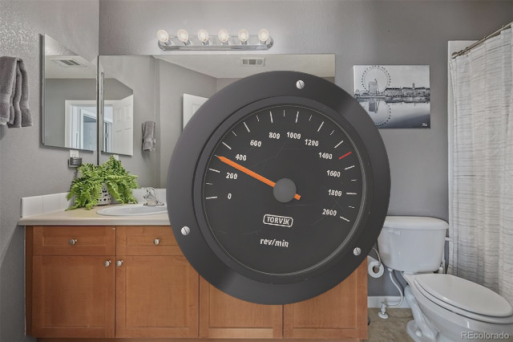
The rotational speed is 300 rpm
